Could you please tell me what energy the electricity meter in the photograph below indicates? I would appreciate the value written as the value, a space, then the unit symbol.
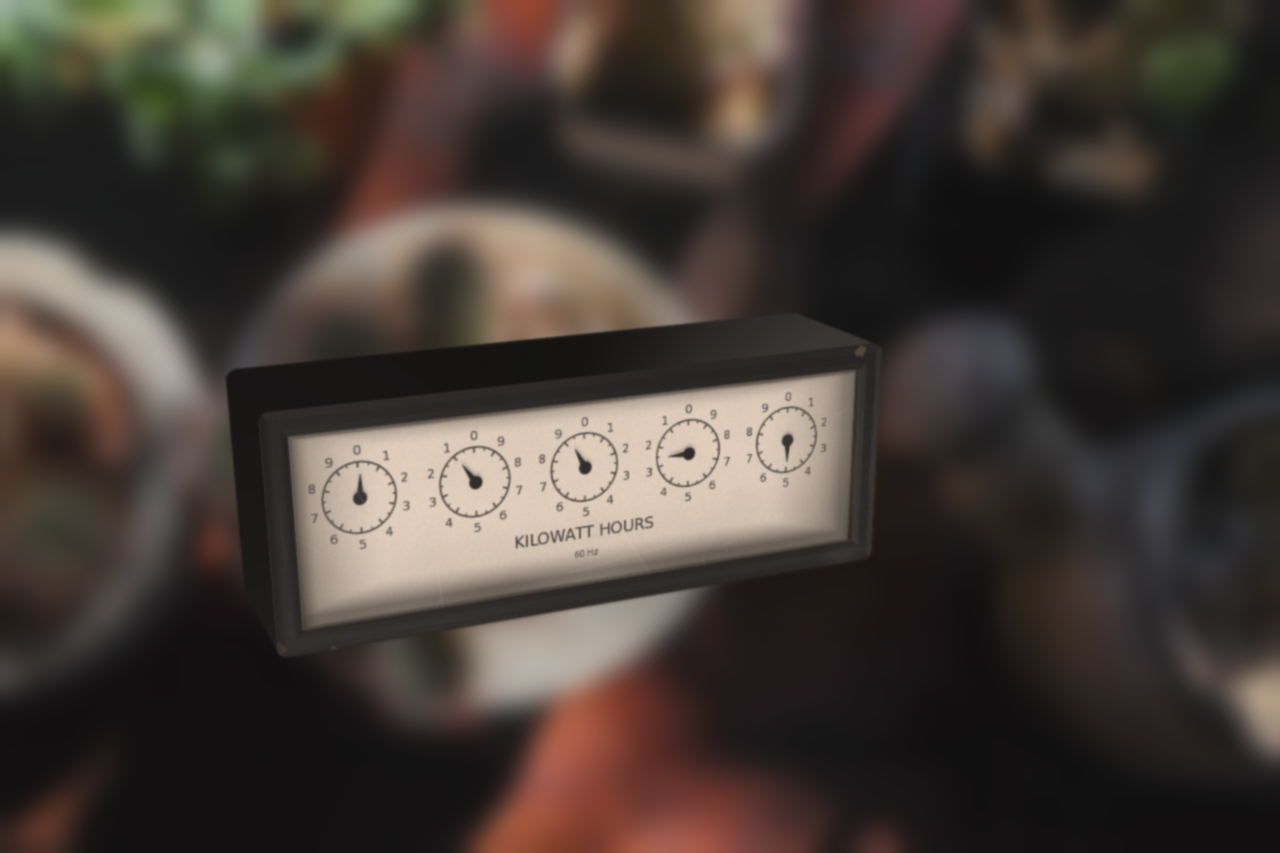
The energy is 925 kWh
